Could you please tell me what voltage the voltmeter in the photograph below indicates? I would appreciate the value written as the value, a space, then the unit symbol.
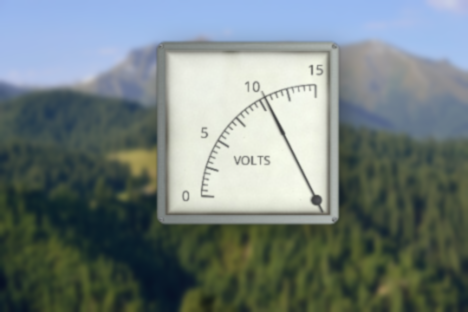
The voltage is 10.5 V
